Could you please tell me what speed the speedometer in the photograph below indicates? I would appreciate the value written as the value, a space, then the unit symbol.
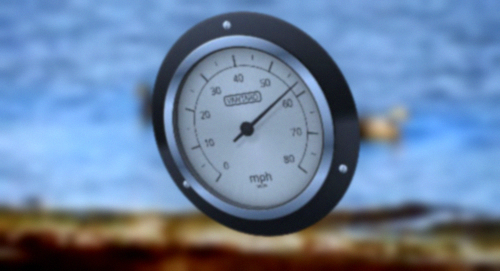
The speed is 57.5 mph
